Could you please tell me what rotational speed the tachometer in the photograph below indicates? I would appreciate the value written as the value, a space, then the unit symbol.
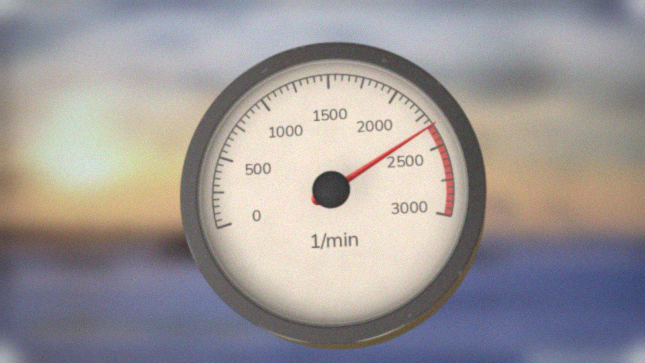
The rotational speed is 2350 rpm
